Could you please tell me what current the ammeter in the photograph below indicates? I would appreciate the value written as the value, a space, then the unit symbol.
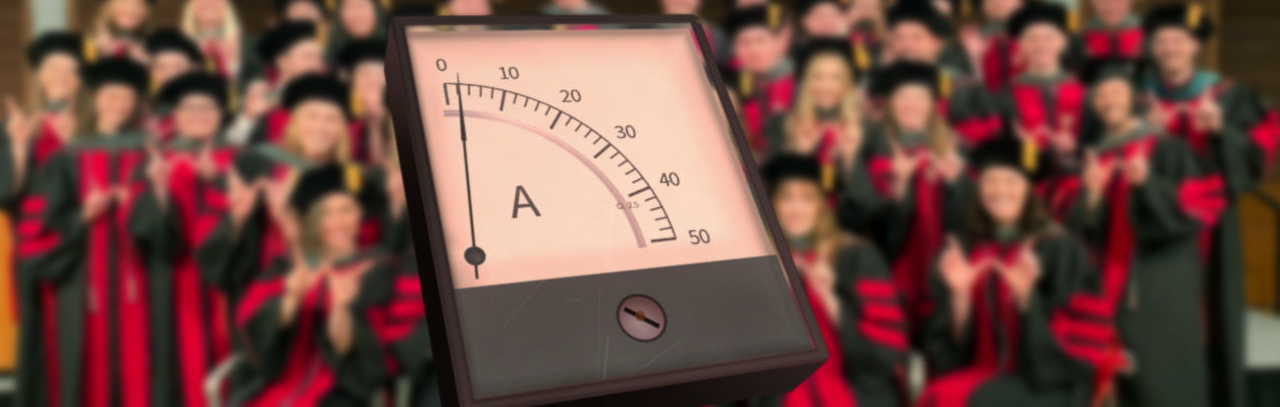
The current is 2 A
